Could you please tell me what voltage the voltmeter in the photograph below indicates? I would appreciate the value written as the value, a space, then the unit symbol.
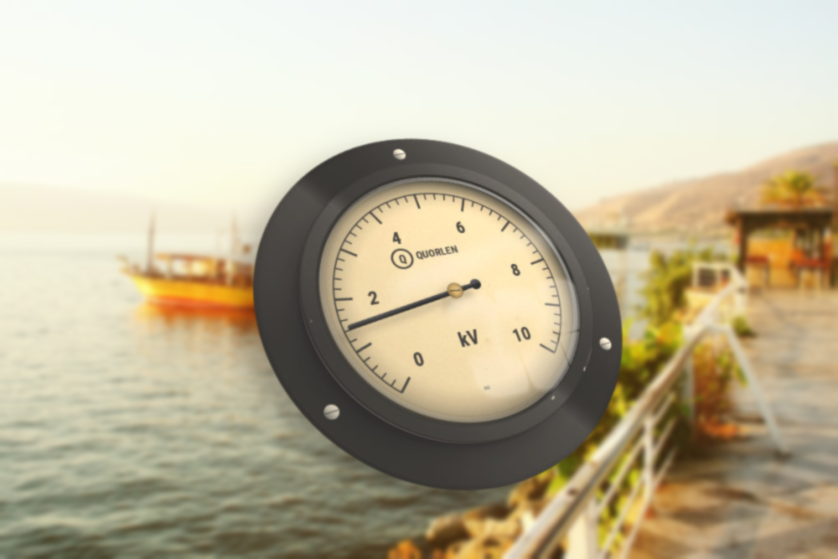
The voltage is 1.4 kV
